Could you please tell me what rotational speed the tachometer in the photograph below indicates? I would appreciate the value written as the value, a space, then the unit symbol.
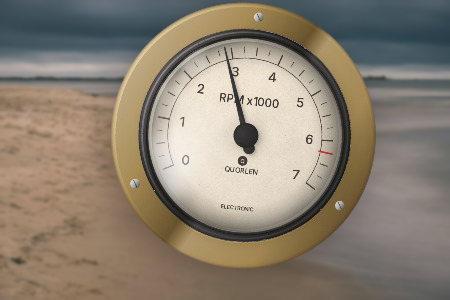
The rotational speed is 2875 rpm
